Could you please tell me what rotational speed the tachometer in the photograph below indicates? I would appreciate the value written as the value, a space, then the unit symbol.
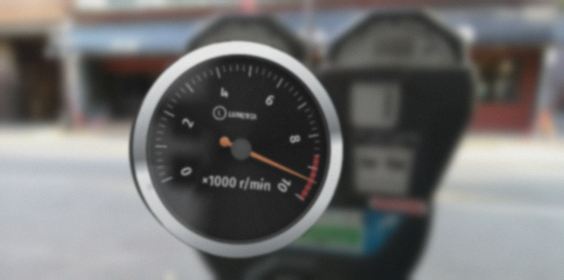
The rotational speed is 9400 rpm
